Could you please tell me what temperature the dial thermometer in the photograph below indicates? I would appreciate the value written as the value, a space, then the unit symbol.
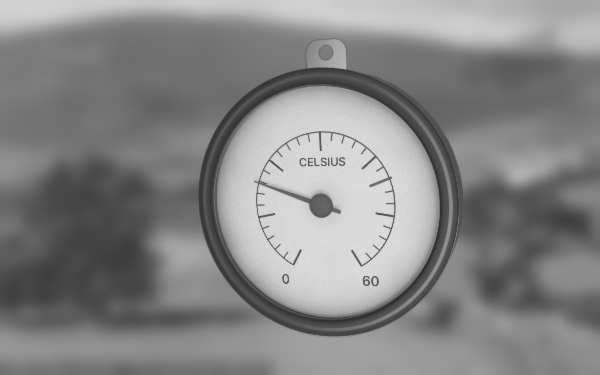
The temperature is 16 °C
